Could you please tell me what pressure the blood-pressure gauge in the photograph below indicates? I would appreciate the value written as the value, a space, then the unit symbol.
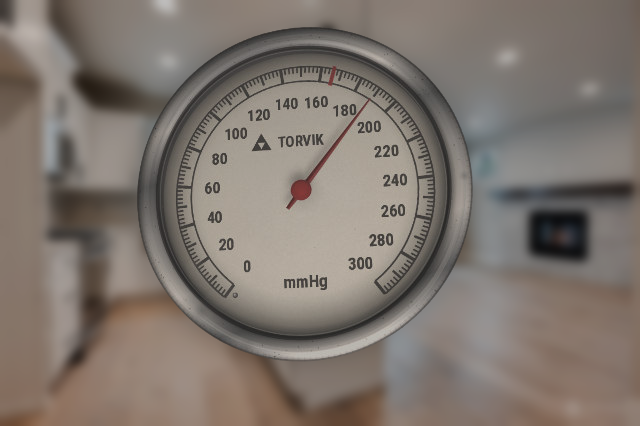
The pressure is 190 mmHg
